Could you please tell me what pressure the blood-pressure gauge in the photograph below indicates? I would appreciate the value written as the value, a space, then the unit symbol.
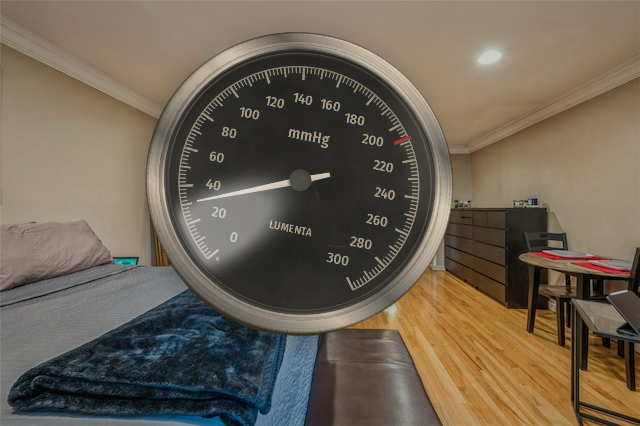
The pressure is 30 mmHg
